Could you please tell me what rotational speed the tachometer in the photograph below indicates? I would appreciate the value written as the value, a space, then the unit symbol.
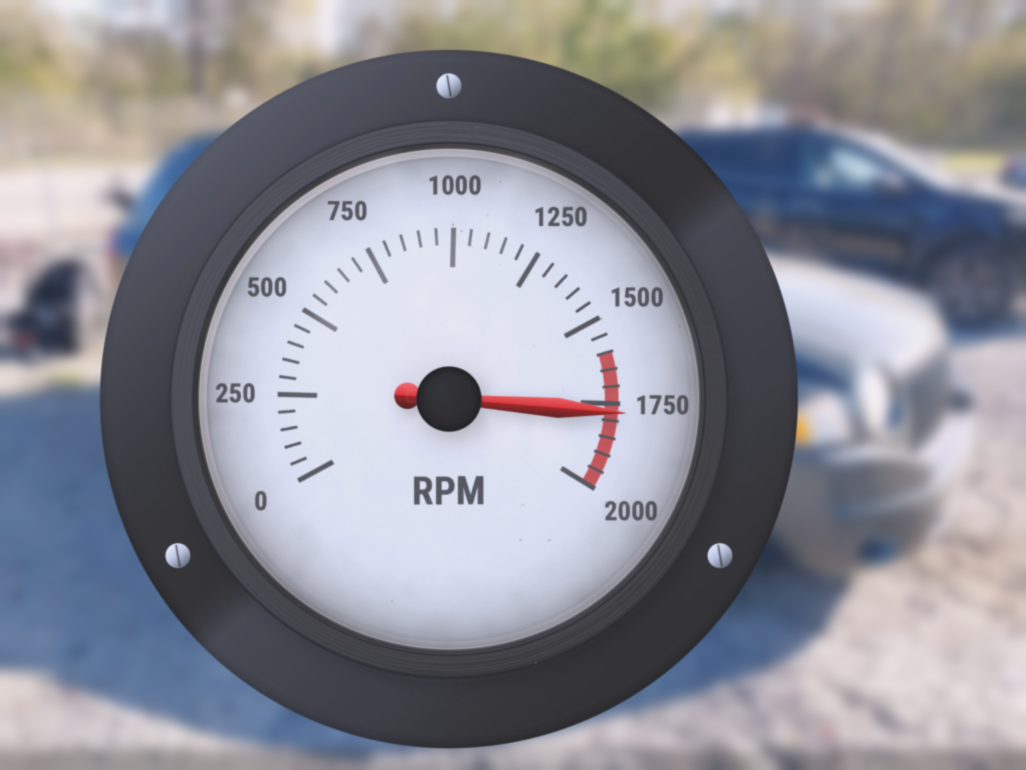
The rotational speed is 1775 rpm
